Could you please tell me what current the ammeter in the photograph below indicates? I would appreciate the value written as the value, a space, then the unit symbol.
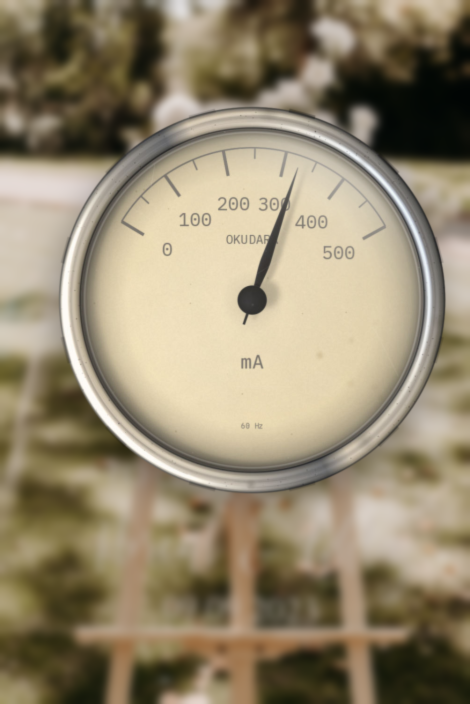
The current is 325 mA
